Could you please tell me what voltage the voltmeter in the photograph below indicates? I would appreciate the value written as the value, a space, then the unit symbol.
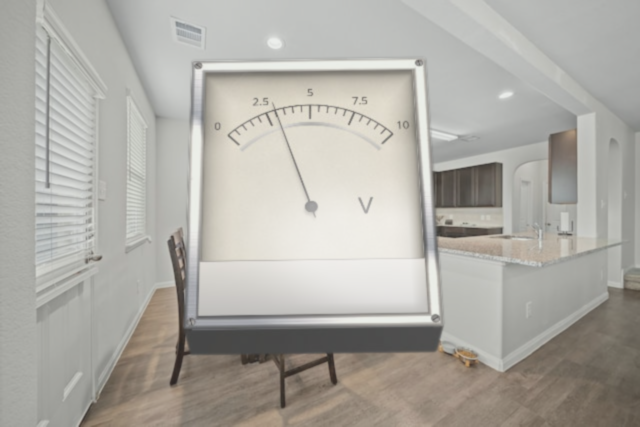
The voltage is 3 V
